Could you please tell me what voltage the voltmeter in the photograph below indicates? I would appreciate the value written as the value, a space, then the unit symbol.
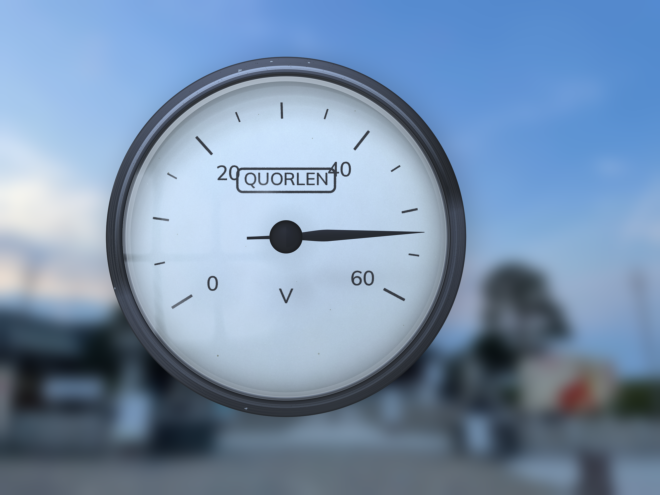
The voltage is 52.5 V
